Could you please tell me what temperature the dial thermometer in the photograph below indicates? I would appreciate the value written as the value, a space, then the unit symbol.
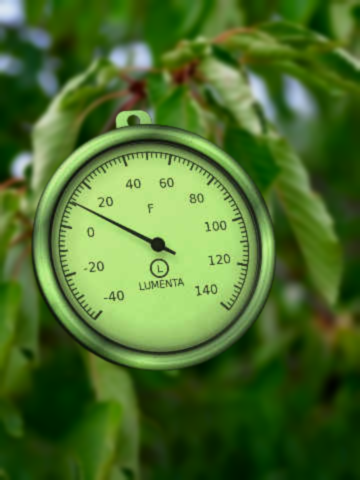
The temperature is 10 °F
